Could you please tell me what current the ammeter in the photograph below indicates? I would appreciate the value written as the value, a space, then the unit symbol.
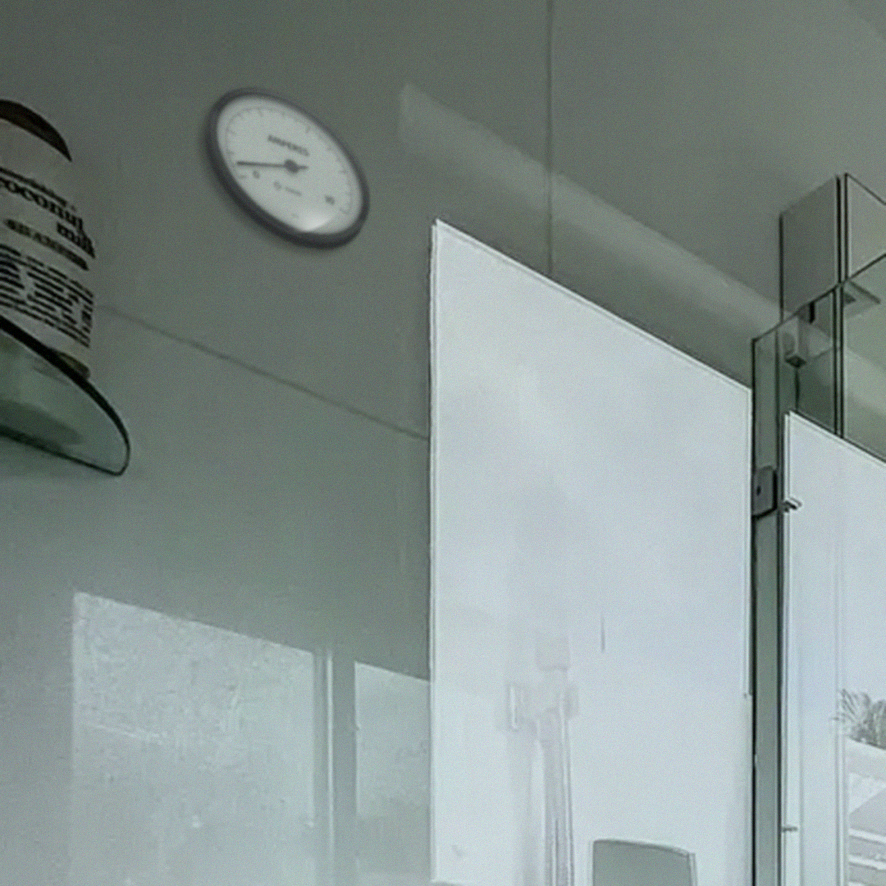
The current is 0.5 A
